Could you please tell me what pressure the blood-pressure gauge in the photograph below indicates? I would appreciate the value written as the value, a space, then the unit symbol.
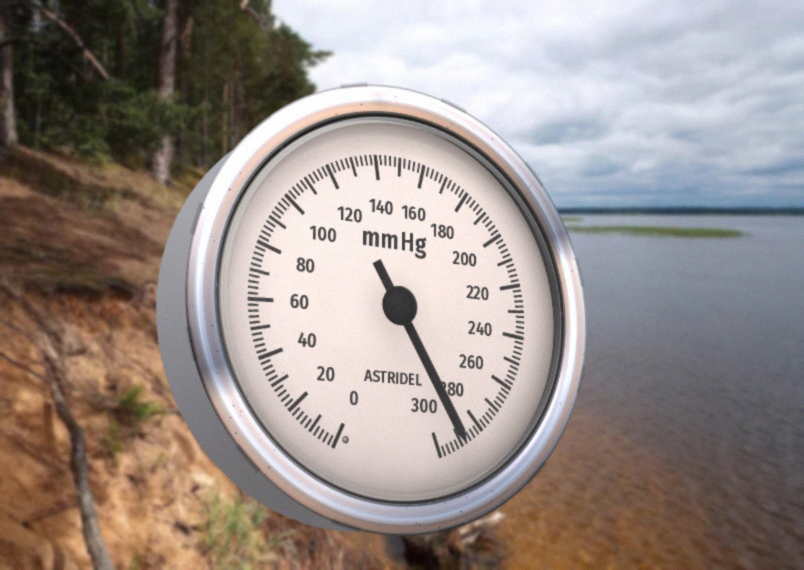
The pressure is 290 mmHg
